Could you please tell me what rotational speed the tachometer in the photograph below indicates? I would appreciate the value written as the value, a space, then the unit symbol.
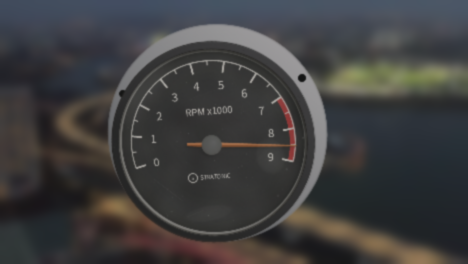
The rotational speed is 8500 rpm
